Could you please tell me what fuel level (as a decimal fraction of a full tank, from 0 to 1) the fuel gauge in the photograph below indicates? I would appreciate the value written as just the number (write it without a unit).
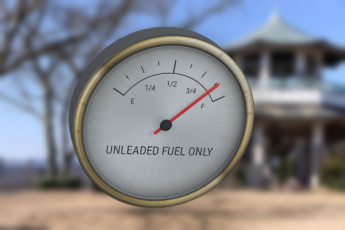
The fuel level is 0.875
